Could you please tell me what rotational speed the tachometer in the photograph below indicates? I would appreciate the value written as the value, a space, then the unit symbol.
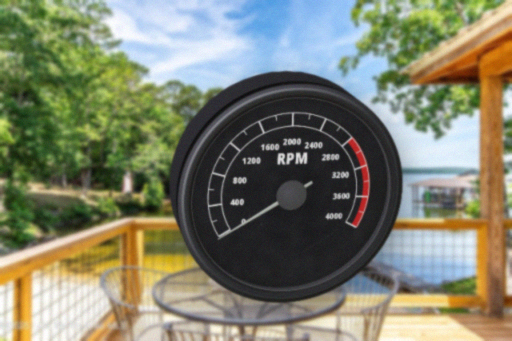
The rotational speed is 0 rpm
